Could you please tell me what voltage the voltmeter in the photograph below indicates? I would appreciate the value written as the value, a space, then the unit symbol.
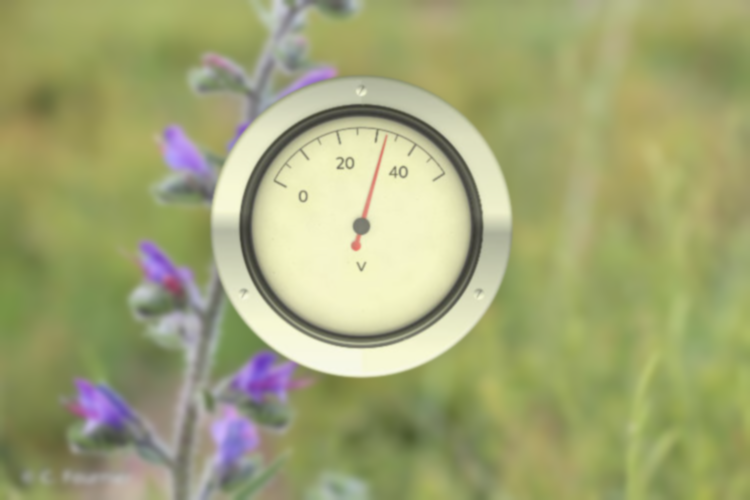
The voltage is 32.5 V
